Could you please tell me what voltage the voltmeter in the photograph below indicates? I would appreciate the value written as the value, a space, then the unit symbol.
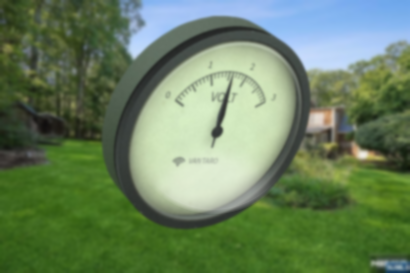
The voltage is 1.5 V
